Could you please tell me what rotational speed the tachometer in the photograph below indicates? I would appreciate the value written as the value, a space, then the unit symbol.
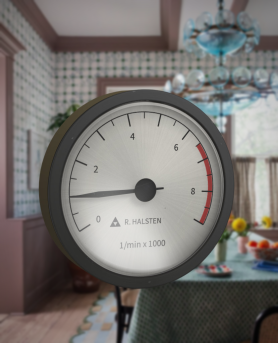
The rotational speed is 1000 rpm
